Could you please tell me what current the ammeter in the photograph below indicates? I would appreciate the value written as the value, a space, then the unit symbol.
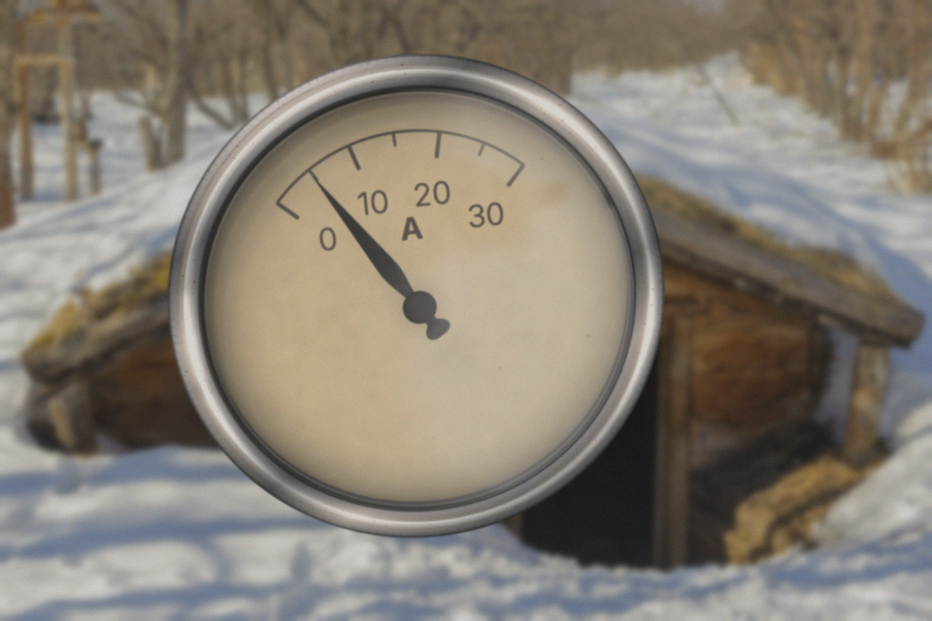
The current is 5 A
